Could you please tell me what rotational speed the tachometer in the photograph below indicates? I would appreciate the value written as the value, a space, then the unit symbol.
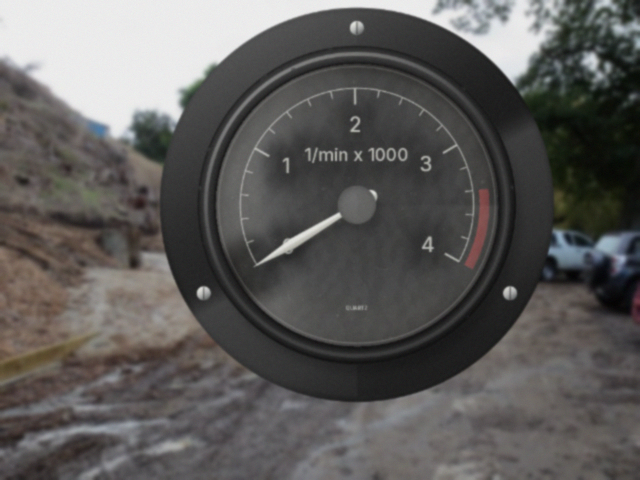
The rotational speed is 0 rpm
